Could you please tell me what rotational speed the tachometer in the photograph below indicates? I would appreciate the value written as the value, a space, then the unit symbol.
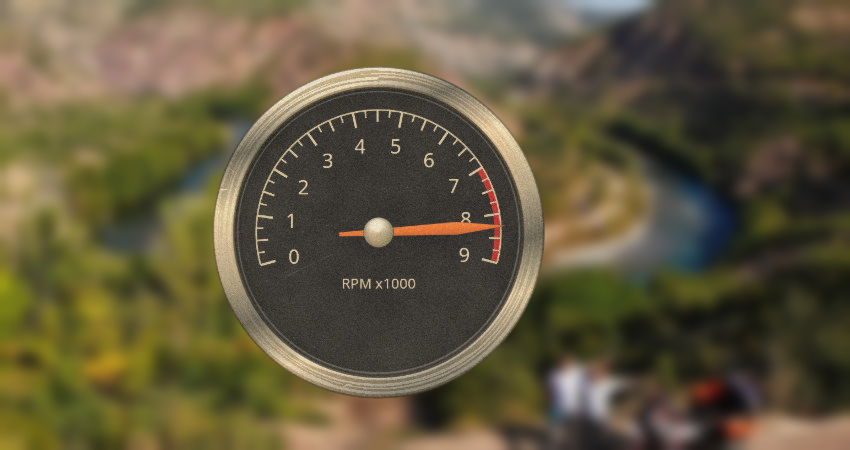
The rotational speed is 8250 rpm
